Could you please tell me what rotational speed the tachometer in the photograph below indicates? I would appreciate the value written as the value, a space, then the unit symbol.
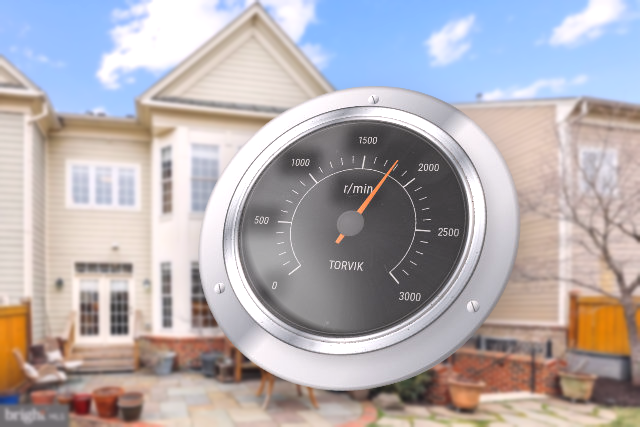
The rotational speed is 1800 rpm
